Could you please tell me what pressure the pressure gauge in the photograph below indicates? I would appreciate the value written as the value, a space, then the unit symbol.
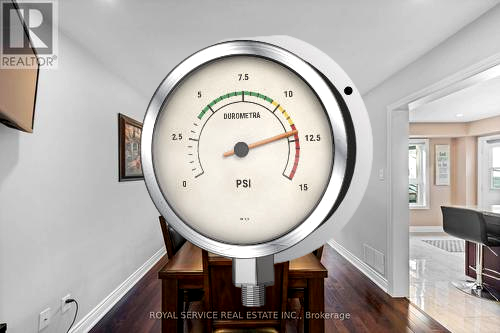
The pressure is 12 psi
